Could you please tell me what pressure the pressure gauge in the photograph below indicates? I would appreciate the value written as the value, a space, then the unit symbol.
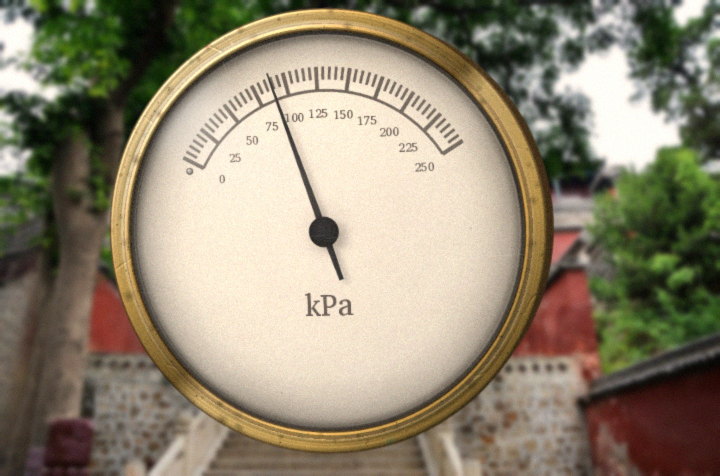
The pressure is 90 kPa
